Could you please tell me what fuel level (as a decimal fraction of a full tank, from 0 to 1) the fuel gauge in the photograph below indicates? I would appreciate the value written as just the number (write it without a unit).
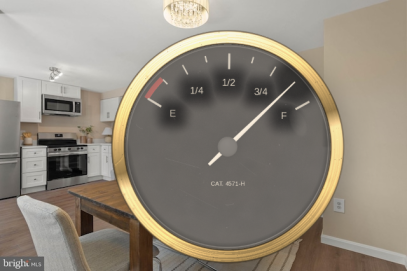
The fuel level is 0.875
